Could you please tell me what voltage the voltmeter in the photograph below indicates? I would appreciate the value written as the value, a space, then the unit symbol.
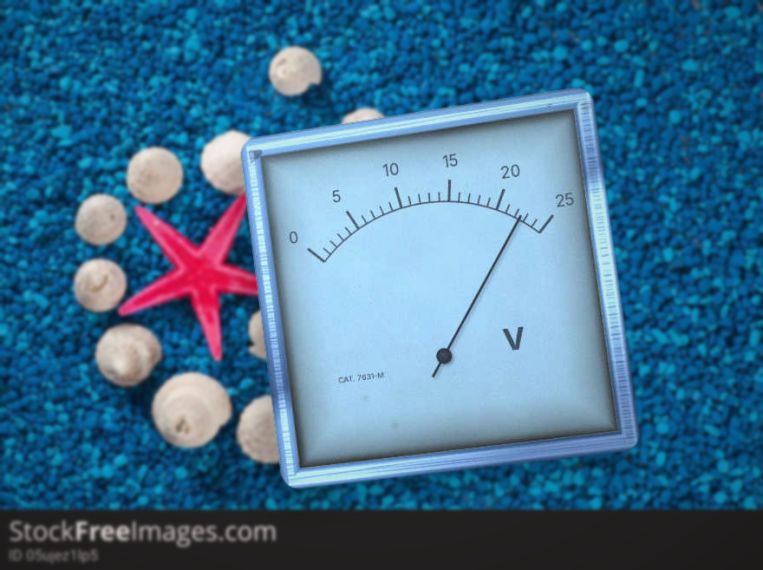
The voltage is 22.5 V
